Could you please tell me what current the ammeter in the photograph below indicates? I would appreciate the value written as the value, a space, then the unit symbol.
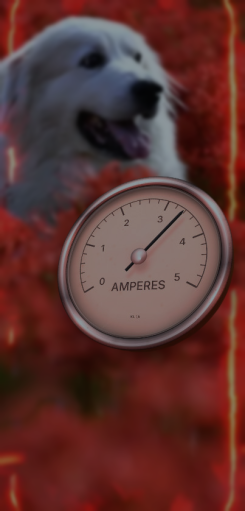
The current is 3.4 A
